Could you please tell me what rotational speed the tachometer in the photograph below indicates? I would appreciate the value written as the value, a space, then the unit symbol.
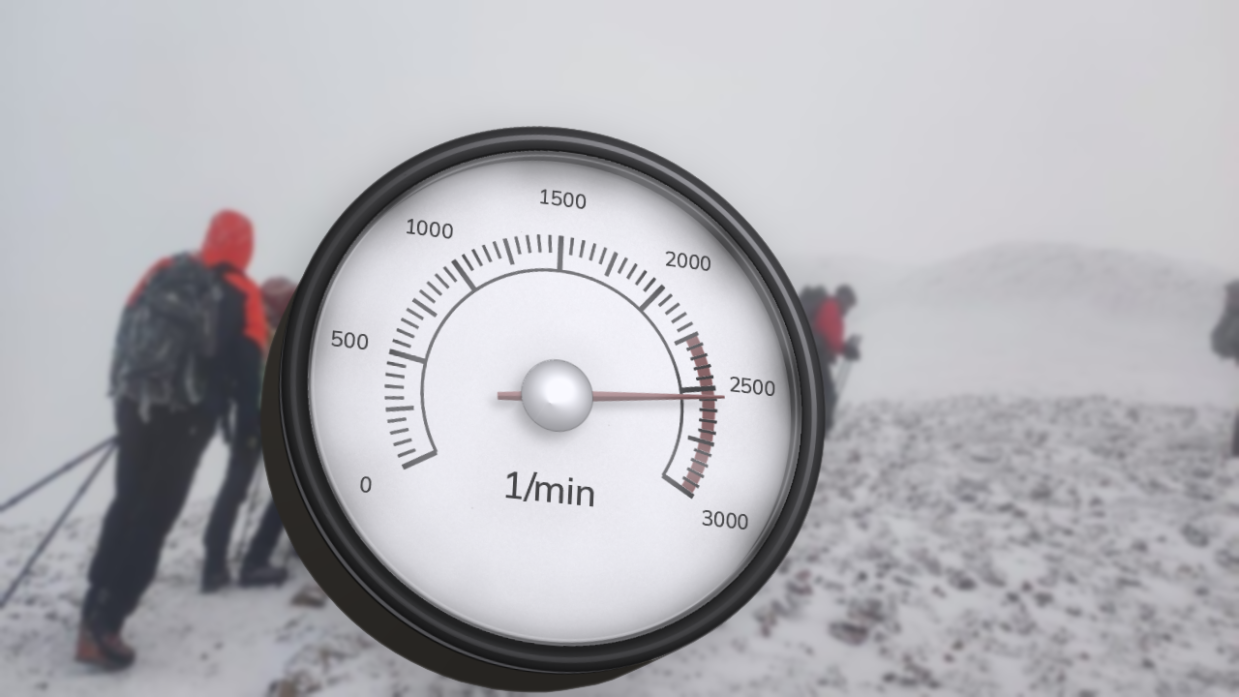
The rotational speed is 2550 rpm
